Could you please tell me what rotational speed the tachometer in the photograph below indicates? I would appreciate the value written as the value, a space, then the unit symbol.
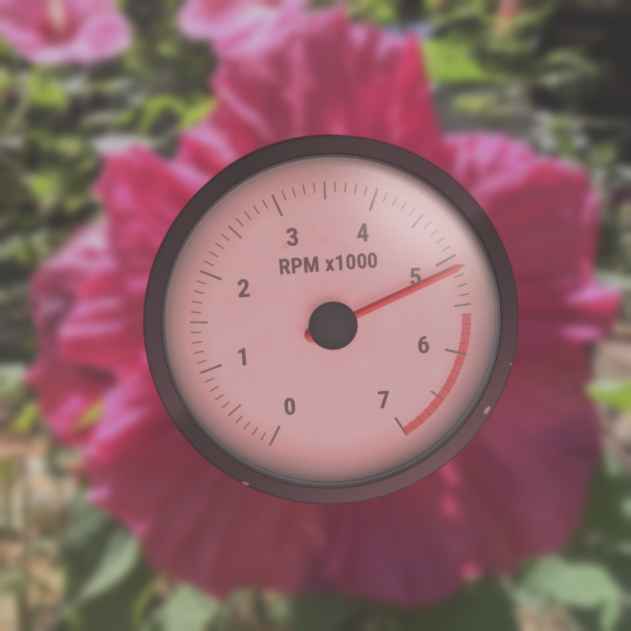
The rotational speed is 5100 rpm
